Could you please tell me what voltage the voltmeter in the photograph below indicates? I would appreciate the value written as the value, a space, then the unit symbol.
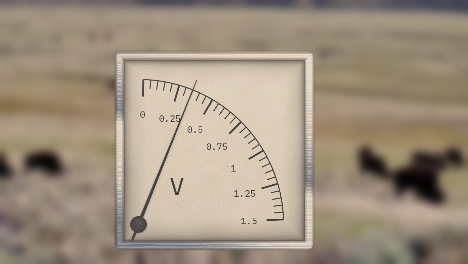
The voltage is 0.35 V
